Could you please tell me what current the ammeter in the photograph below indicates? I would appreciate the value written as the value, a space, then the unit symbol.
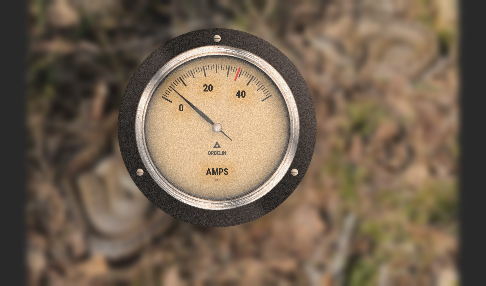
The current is 5 A
